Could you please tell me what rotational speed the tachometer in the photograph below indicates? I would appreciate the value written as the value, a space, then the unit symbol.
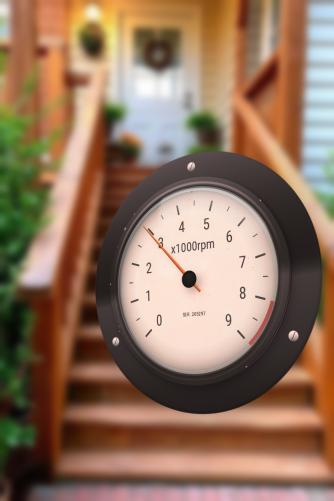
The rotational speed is 3000 rpm
